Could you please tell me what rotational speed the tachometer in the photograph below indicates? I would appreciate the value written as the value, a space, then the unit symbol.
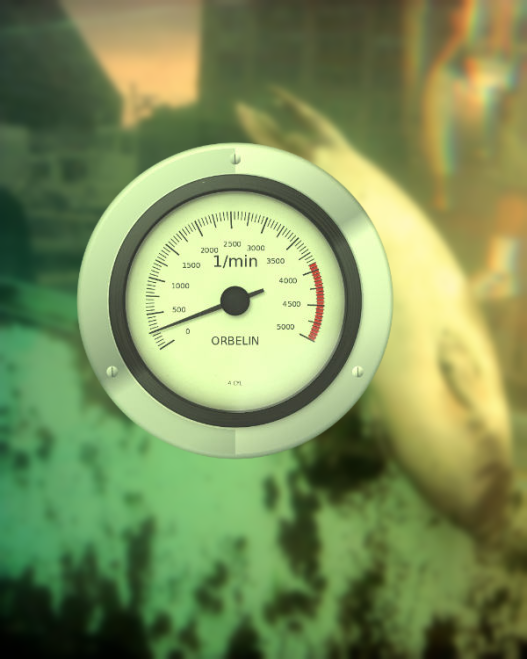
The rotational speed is 250 rpm
